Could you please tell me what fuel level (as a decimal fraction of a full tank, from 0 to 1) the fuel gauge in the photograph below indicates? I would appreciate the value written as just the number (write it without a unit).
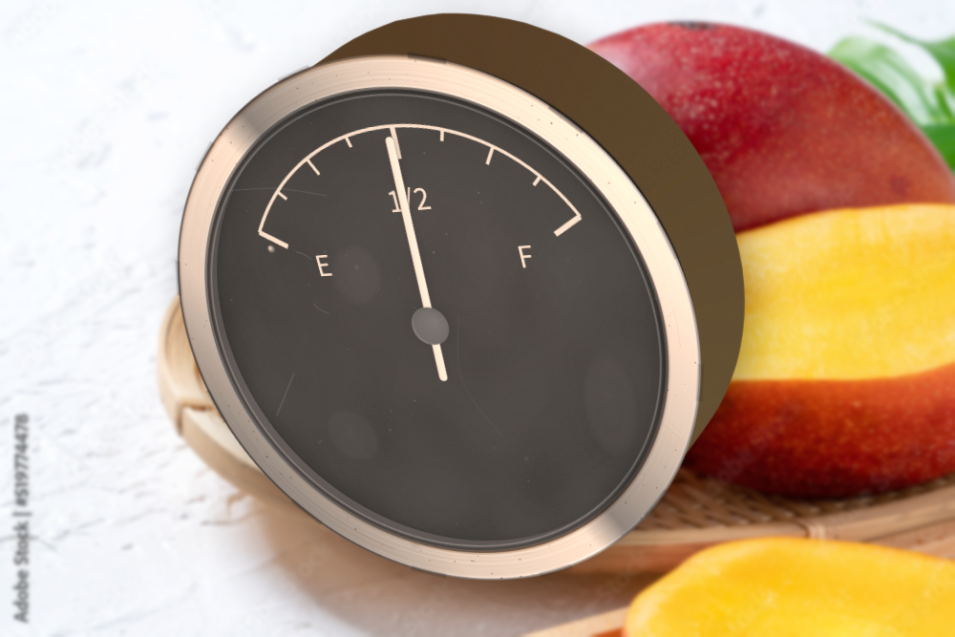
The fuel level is 0.5
